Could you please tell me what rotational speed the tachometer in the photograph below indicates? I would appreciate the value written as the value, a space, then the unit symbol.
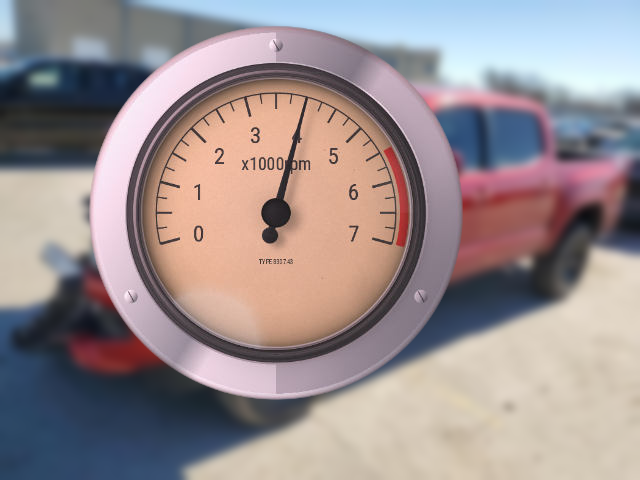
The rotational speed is 4000 rpm
